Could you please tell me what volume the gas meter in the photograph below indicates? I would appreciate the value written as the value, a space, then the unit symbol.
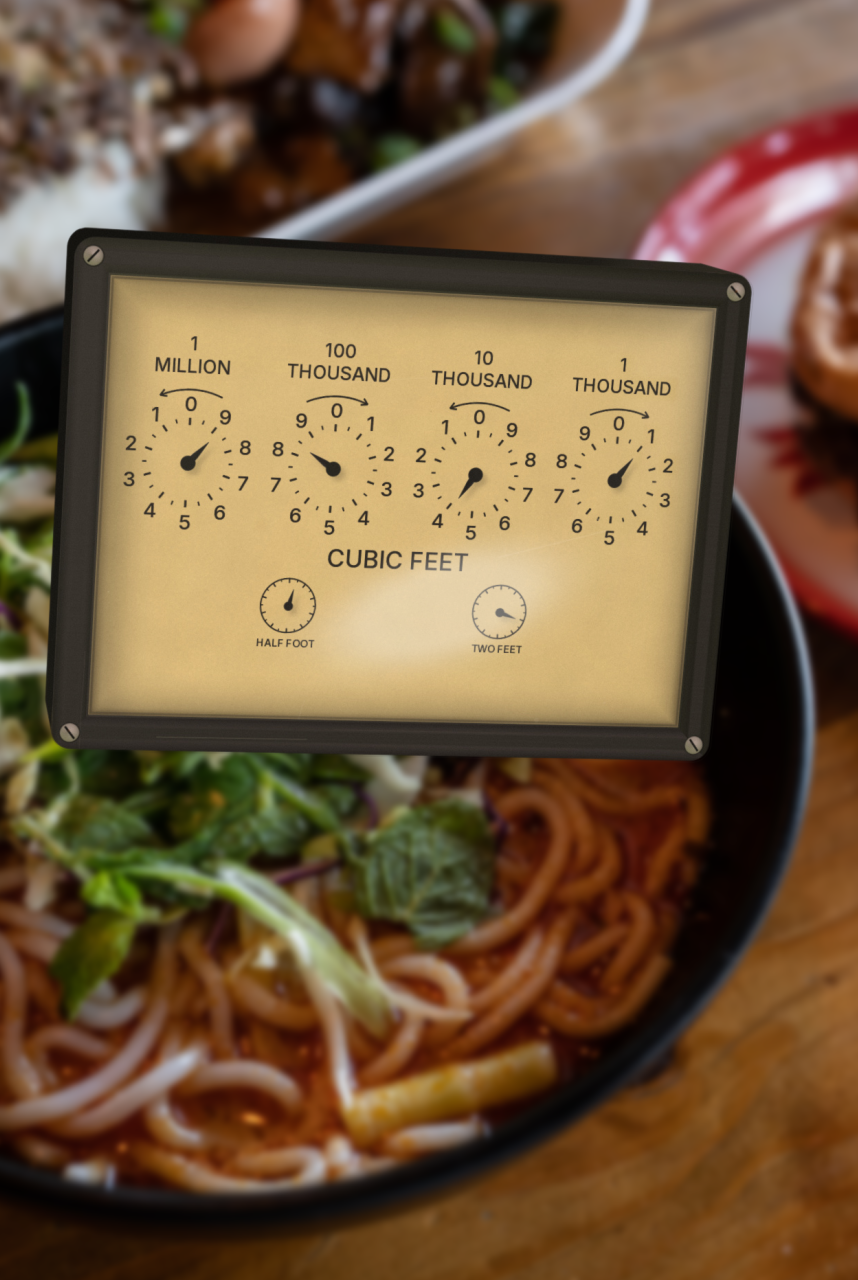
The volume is 884100 ft³
